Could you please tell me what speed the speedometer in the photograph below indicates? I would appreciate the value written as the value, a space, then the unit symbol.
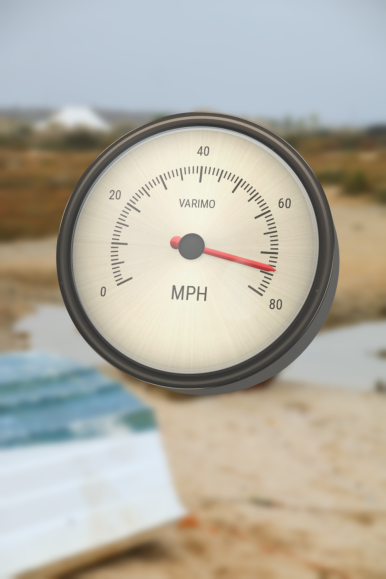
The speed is 74 mph
